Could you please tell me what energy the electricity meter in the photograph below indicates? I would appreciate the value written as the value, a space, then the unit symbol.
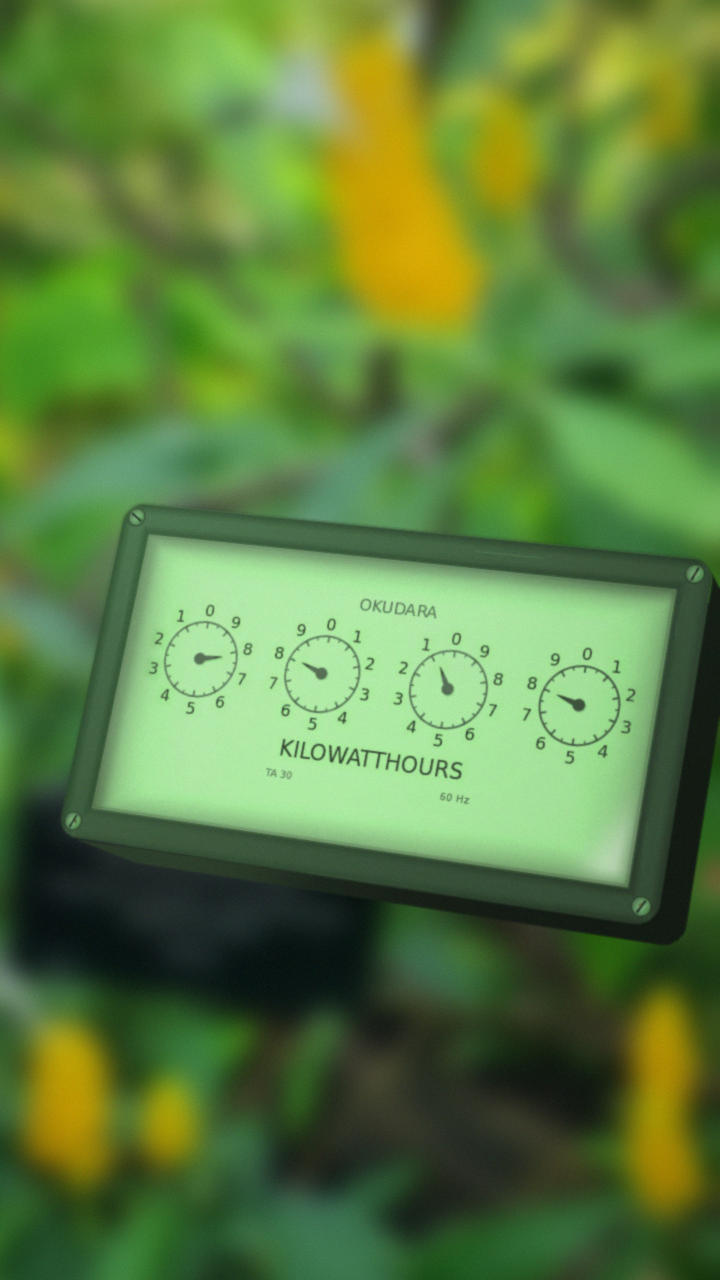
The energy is 7808 kWh
